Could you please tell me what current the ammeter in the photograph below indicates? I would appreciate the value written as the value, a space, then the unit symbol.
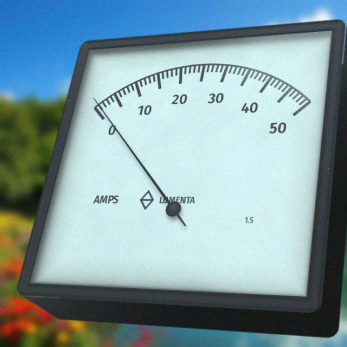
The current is 1 A
